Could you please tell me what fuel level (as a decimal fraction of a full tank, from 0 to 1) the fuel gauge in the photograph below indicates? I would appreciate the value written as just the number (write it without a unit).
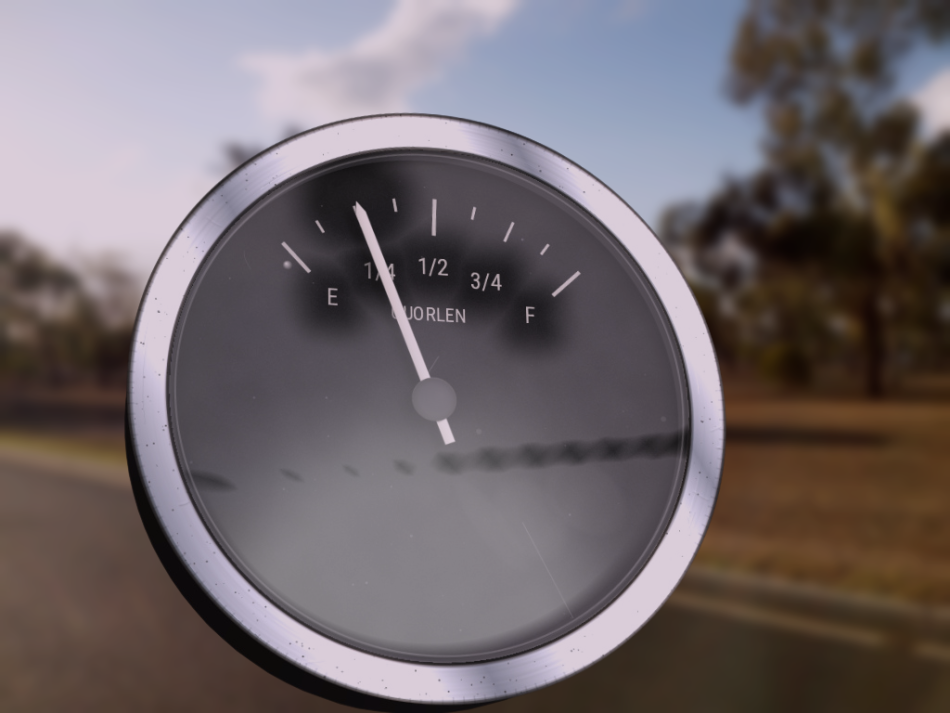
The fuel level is 0.25
